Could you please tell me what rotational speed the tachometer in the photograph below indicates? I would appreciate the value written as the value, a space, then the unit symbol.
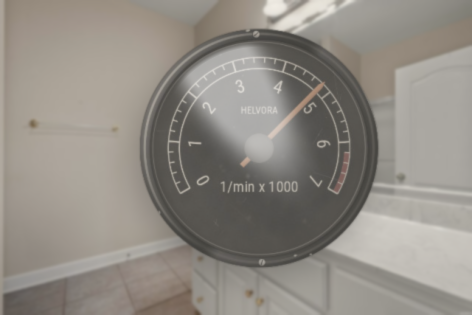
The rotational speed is 4800 rpm
